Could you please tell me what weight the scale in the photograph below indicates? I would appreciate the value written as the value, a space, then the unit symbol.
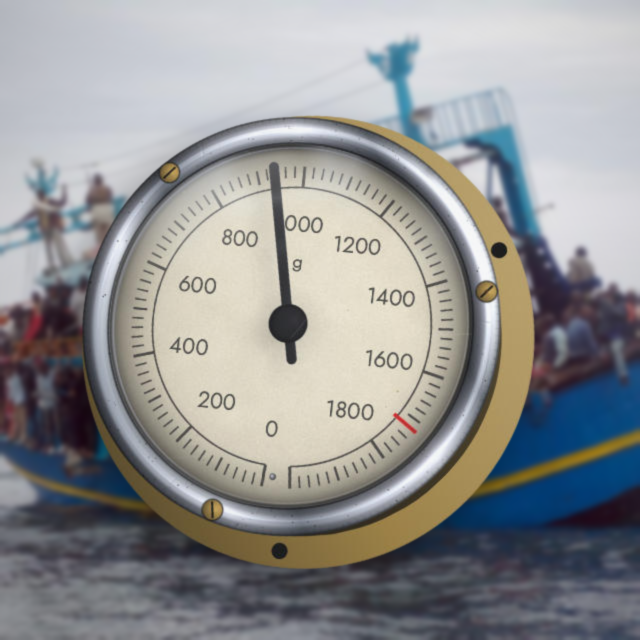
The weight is 940 g
